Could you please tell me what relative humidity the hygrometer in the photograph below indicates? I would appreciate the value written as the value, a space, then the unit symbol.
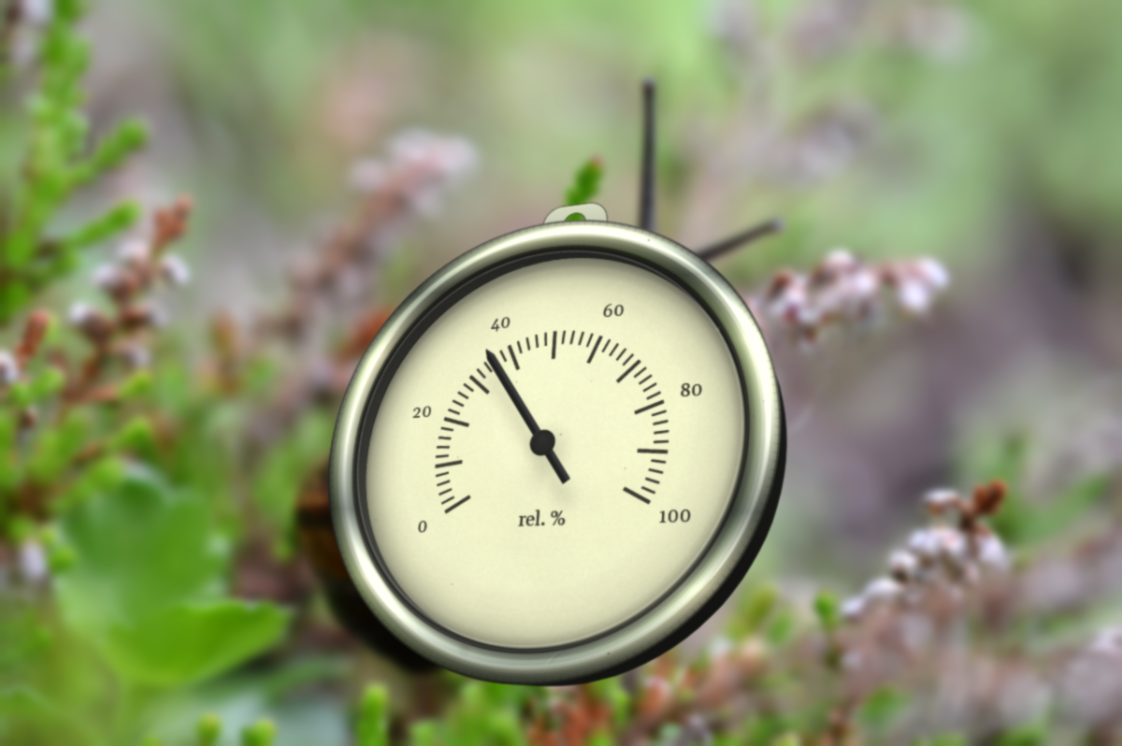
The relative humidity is 36 %
